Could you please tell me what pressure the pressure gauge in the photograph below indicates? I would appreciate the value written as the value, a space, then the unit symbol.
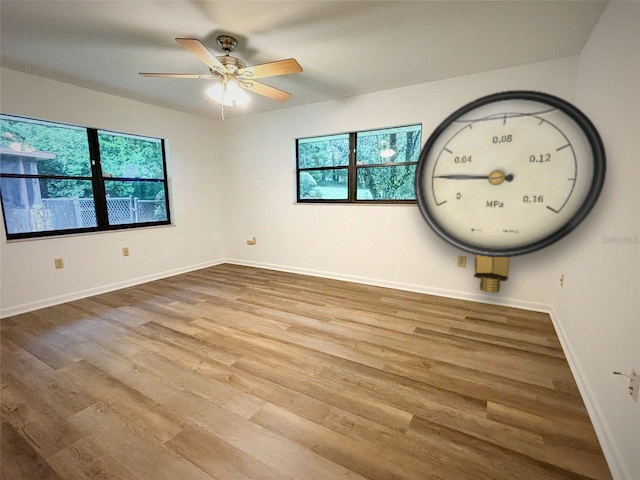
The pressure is 0.02 MPa
